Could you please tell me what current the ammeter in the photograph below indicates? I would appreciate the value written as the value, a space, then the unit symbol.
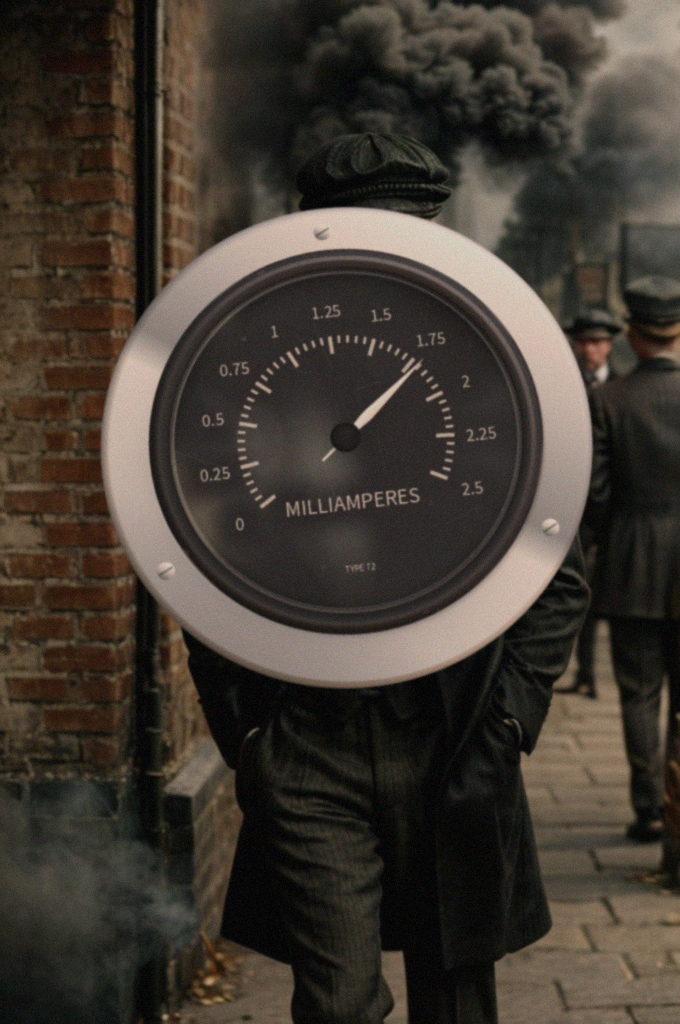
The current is 1.8 mA
